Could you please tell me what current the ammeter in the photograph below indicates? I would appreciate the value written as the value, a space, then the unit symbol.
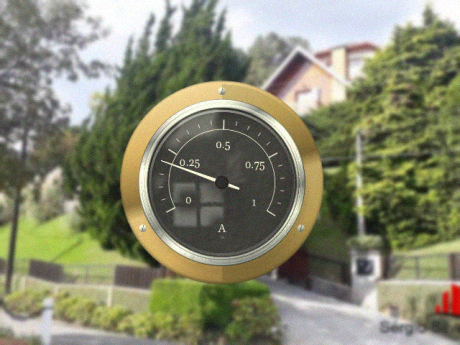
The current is 0.2 A
